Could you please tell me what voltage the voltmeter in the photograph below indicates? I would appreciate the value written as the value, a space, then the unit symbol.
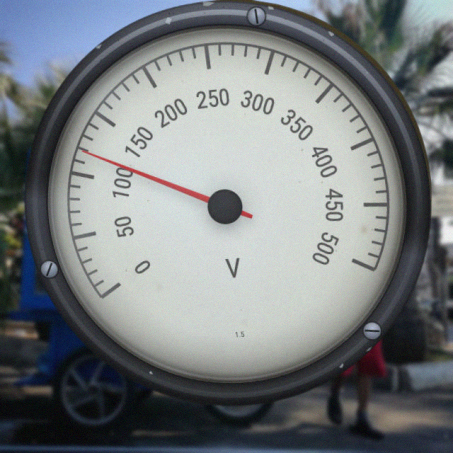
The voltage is 120 V
